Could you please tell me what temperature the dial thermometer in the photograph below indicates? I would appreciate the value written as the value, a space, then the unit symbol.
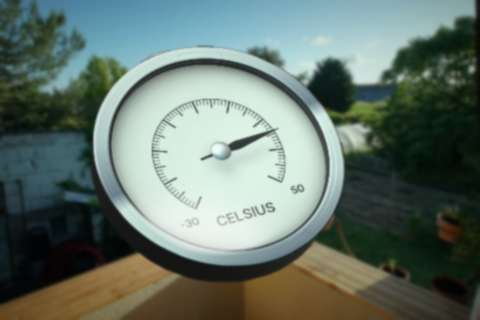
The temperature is 35 °C
